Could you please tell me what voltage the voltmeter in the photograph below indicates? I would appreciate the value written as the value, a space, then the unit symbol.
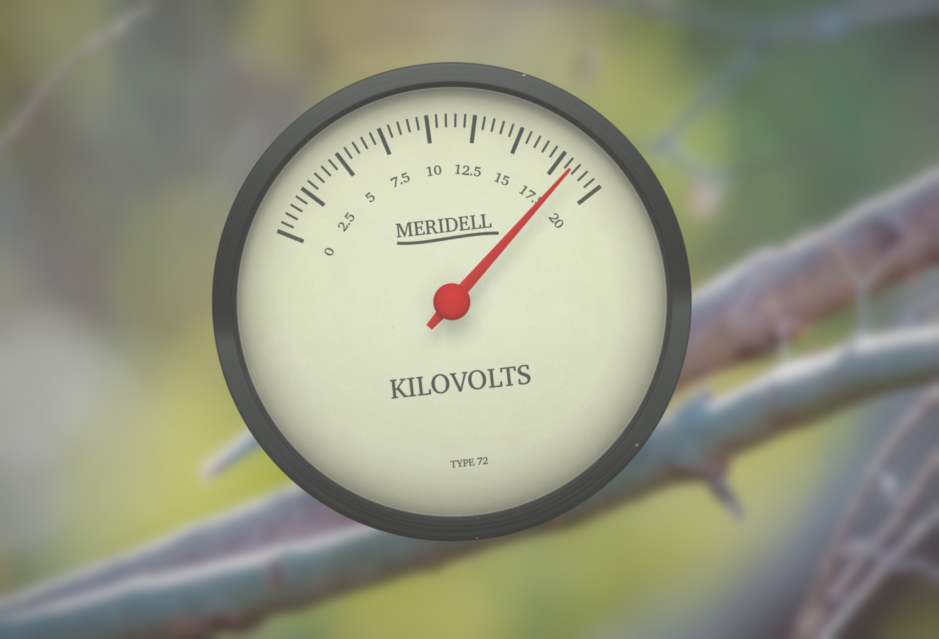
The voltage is 18.25 kV
